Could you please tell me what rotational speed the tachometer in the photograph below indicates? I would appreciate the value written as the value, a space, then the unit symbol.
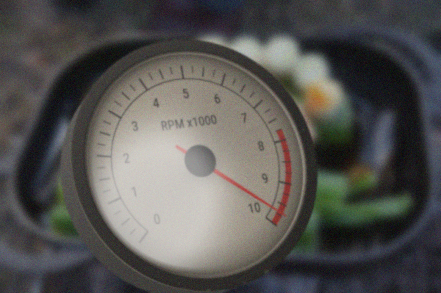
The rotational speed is 9750 rpm
